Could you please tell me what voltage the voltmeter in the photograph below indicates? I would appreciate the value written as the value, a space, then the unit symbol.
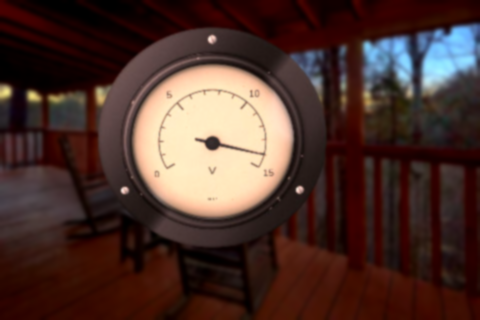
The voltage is 14 V
